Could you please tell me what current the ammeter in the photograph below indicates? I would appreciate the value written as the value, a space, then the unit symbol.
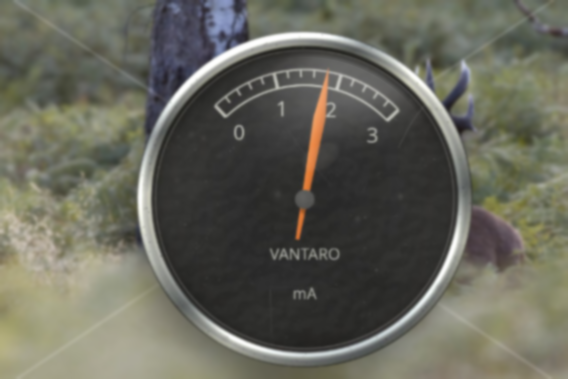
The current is 1.8 mA
